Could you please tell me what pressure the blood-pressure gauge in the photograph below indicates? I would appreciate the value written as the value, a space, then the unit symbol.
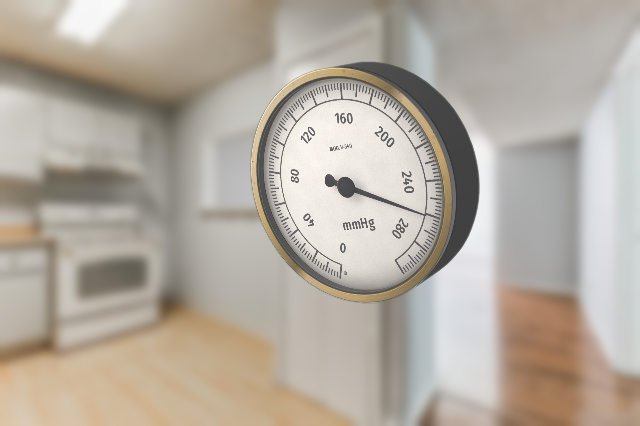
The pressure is 260 mmHg
